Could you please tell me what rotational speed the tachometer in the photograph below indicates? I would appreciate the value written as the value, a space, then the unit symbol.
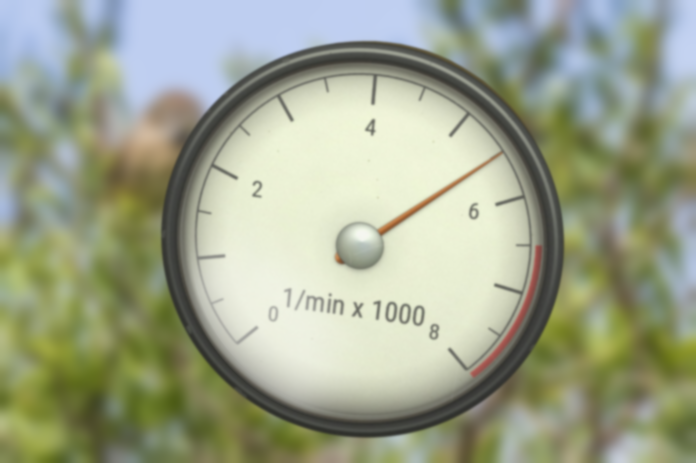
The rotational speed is 5500 rpm
